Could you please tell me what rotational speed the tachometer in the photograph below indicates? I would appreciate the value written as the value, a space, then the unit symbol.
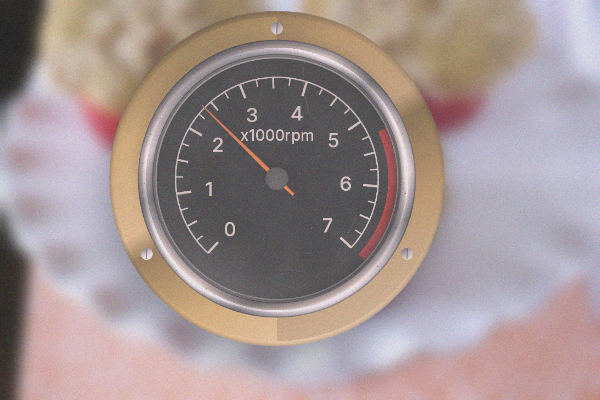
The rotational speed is 2375 rpm
